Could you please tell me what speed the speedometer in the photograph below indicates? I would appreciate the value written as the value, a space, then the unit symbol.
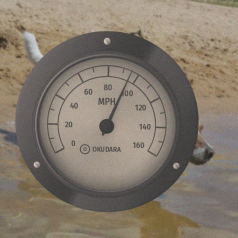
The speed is 95 mph
